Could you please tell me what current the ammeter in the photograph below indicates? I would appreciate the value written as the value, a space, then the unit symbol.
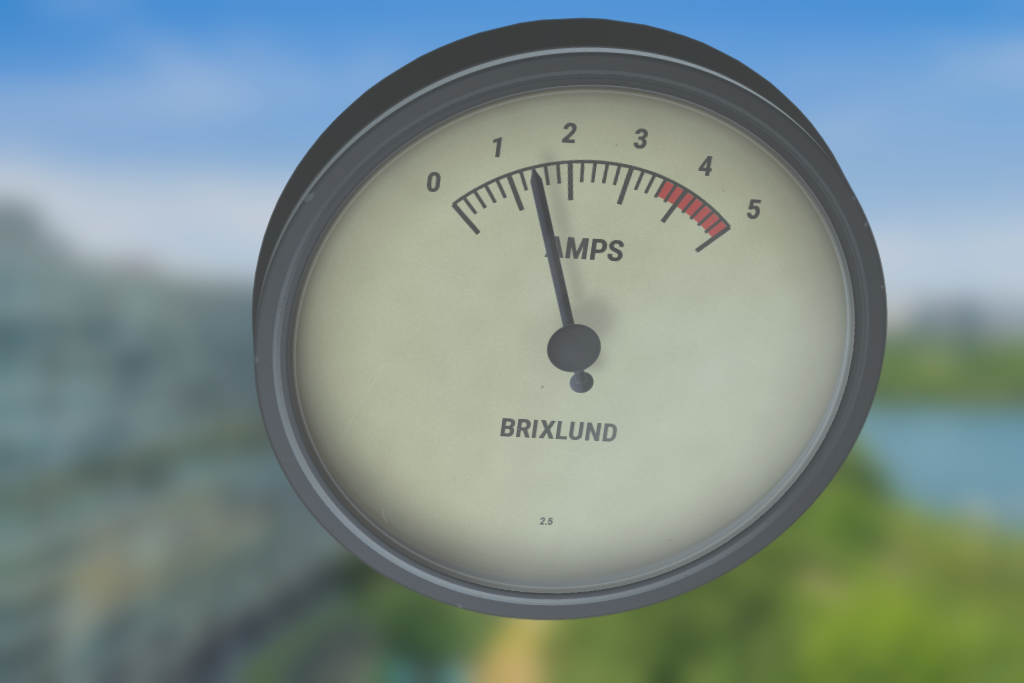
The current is 1.4 A
